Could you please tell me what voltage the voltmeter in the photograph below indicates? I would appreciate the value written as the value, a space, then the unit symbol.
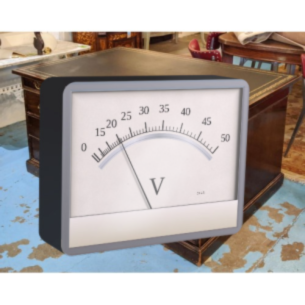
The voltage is 20 V
